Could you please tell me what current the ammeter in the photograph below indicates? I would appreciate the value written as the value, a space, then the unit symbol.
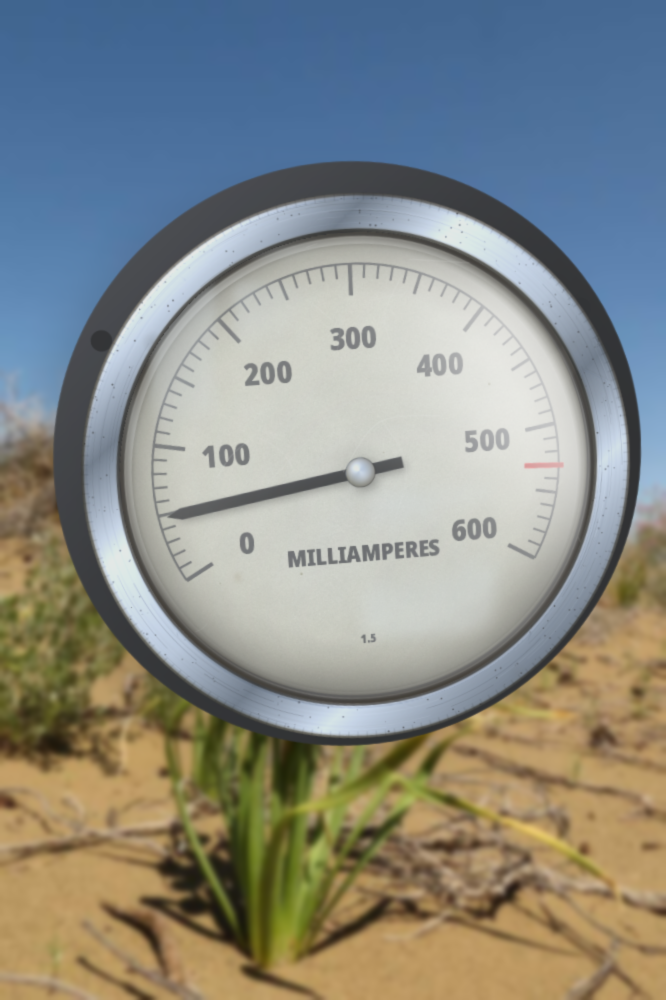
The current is 50 mA
